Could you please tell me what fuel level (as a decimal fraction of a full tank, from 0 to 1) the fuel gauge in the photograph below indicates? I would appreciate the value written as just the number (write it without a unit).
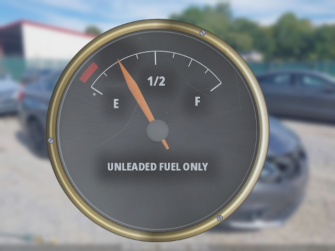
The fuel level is 0.25
